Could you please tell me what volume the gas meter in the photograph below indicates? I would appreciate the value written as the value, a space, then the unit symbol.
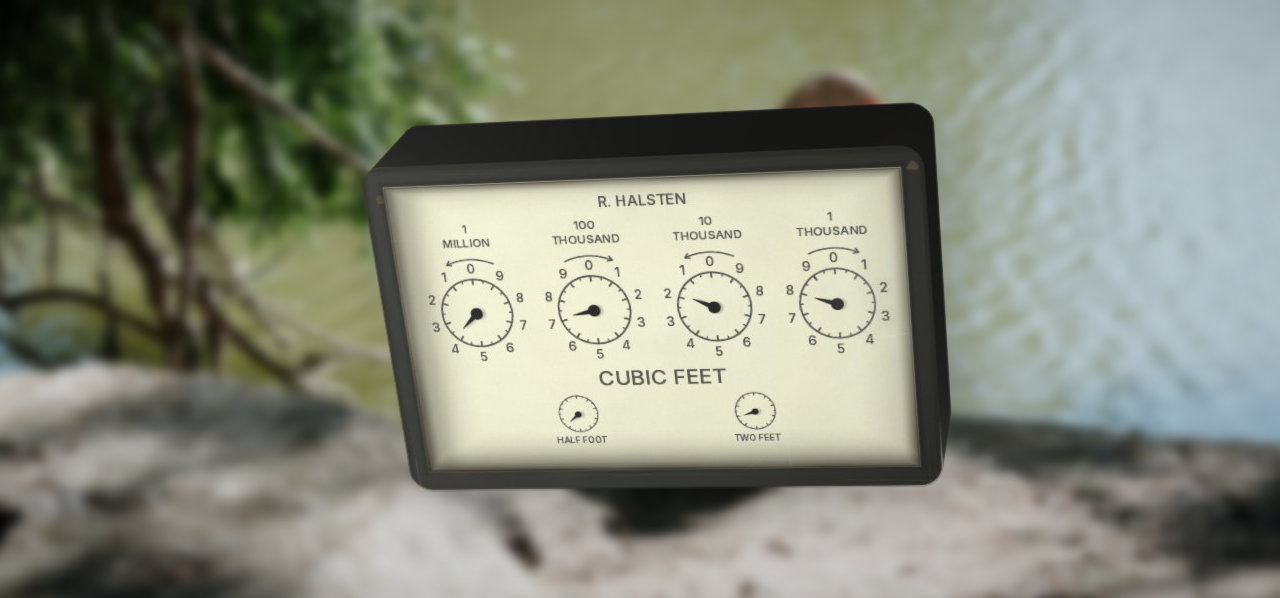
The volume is 371800 ft³
